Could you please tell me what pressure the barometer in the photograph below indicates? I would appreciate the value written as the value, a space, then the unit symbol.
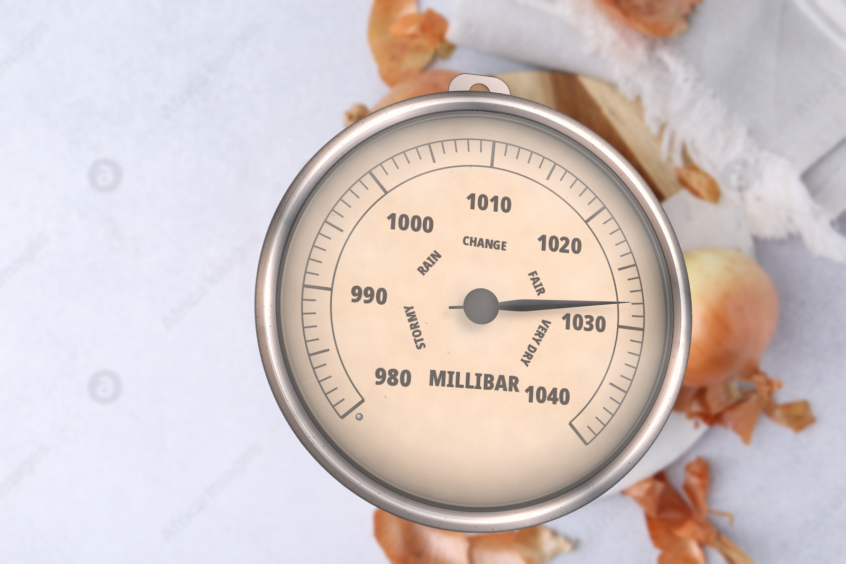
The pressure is 1028 mbar
